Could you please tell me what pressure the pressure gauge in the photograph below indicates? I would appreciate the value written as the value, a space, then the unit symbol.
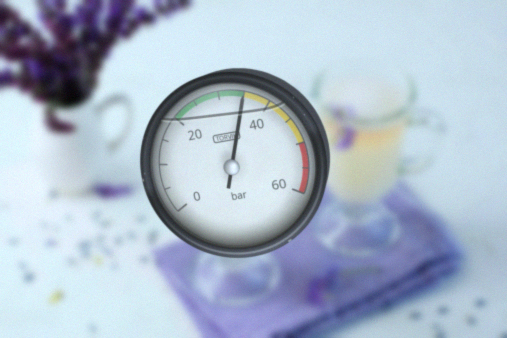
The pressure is 35 bar
